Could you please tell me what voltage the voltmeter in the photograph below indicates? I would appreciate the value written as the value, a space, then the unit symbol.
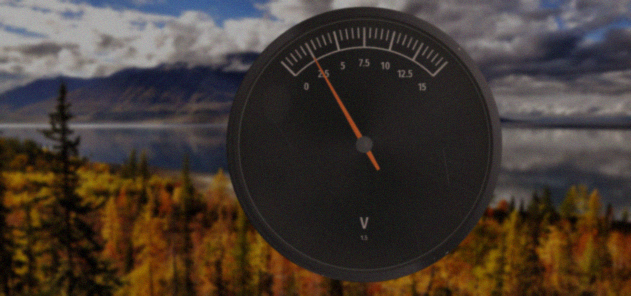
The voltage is 2.5 V
